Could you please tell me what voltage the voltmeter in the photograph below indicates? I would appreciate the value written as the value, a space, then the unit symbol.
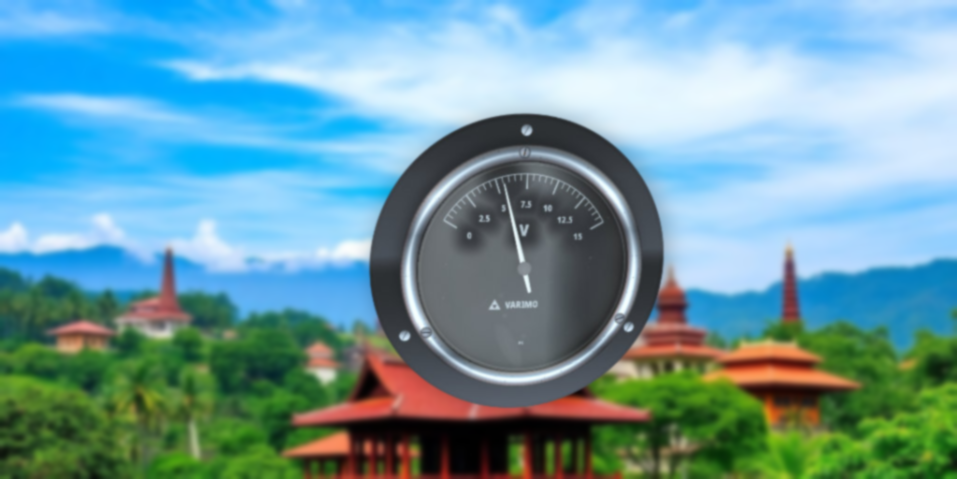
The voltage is 5.5 V
